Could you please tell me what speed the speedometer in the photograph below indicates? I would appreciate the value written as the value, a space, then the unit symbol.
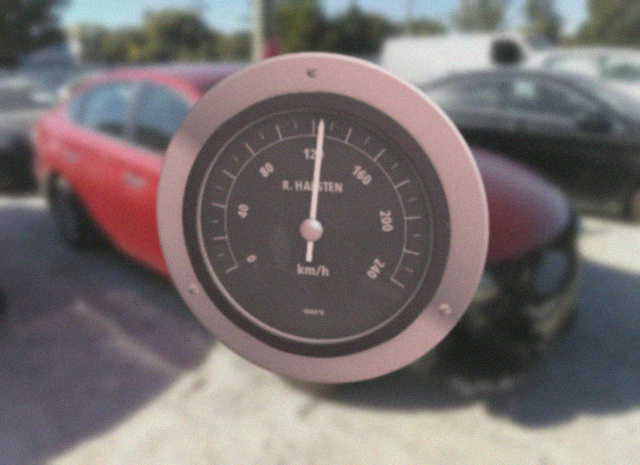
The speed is 125 km/h
